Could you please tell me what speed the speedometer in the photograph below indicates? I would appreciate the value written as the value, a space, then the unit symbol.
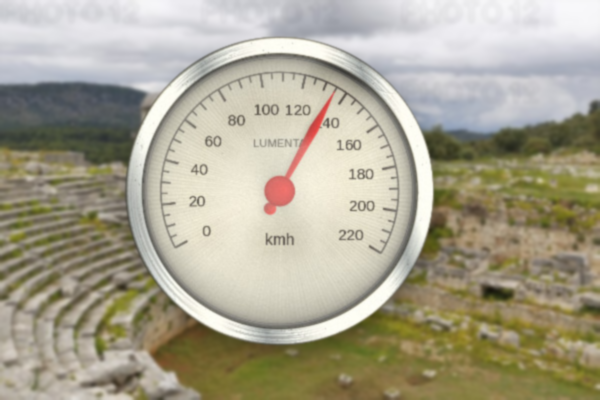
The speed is 135 km/h
